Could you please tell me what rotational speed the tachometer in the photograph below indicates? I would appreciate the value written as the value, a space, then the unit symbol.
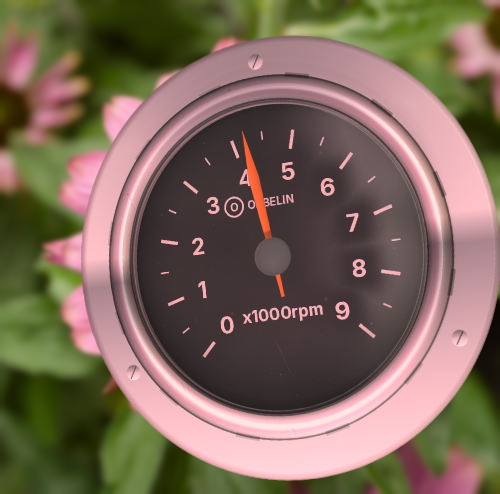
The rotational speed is 4250 rpm
